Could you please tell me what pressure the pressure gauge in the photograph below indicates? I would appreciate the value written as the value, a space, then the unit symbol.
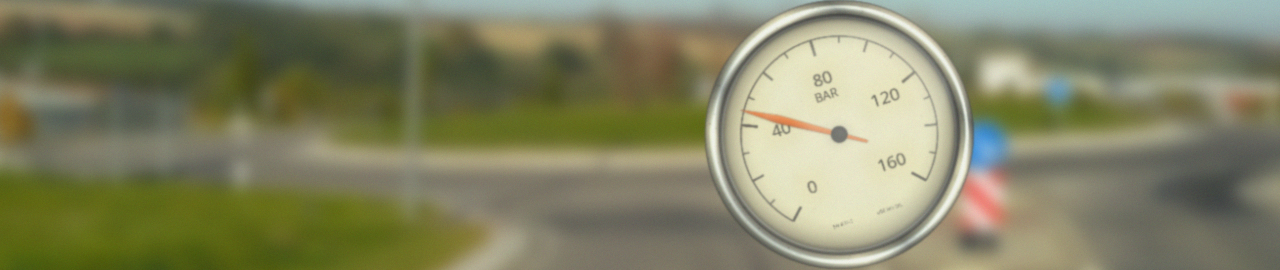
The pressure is 45 bar
